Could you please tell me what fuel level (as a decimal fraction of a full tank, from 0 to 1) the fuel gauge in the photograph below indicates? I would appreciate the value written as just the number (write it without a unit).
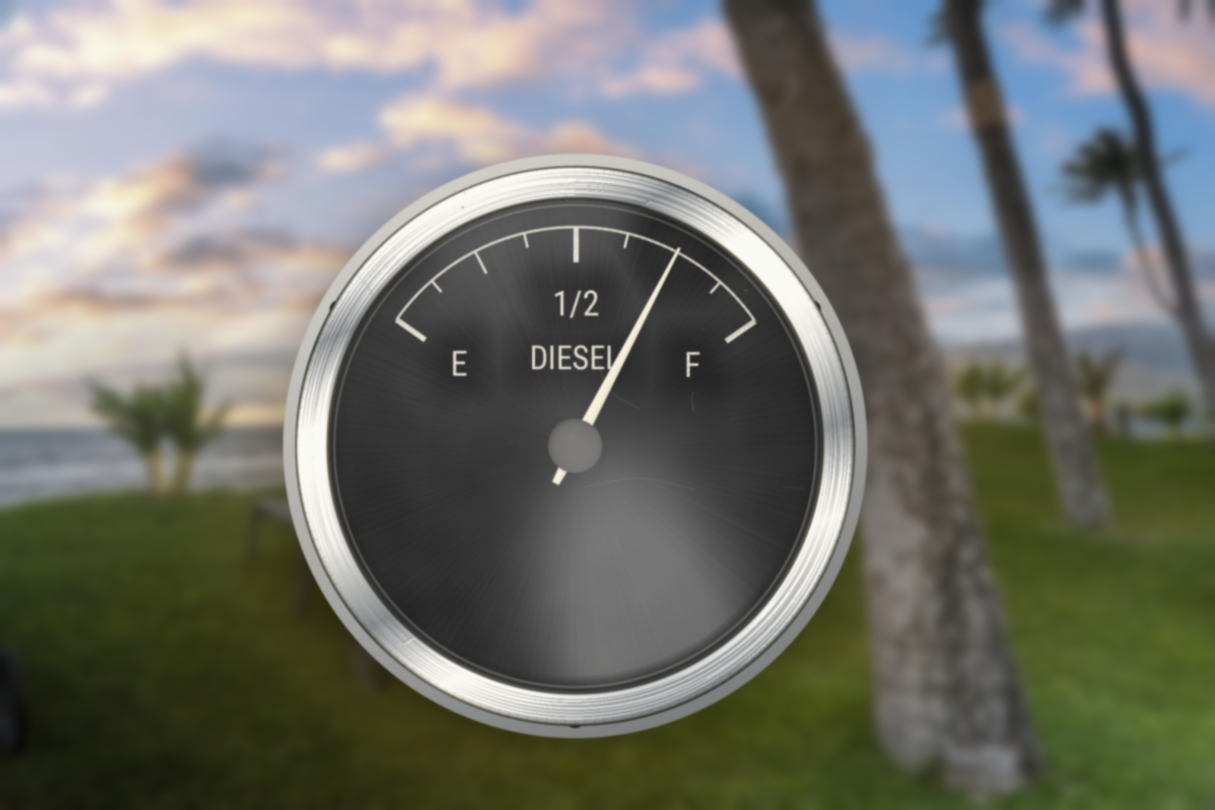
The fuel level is 0.75
